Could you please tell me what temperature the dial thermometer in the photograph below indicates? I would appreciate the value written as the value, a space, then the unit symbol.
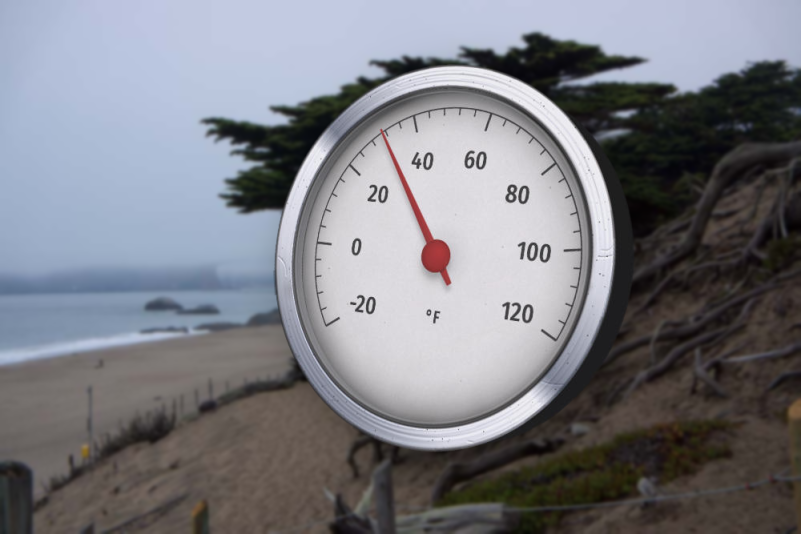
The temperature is 32 °F
